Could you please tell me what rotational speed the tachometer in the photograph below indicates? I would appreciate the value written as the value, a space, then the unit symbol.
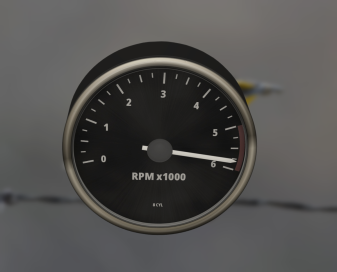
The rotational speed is 5750 rpm
